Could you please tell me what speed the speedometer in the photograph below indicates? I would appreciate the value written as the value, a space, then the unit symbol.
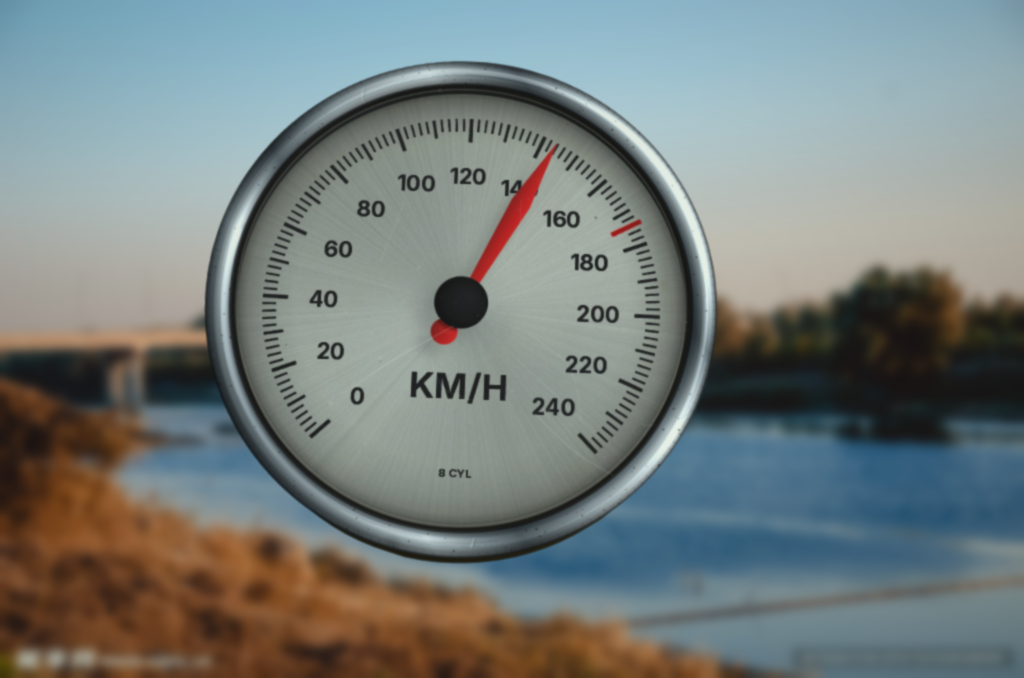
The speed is 144 km/h
